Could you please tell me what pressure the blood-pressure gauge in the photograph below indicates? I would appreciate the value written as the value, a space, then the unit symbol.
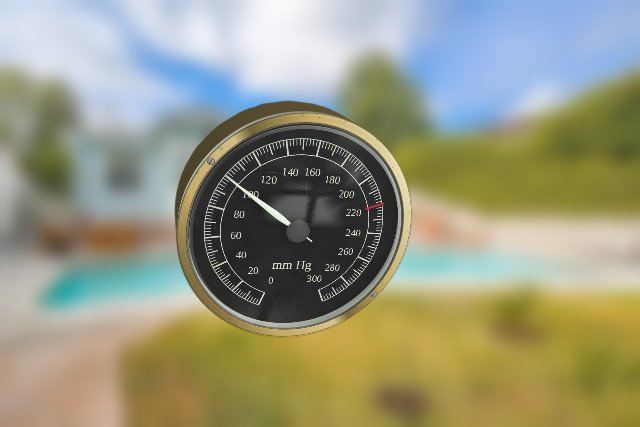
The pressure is 100 mmHg
